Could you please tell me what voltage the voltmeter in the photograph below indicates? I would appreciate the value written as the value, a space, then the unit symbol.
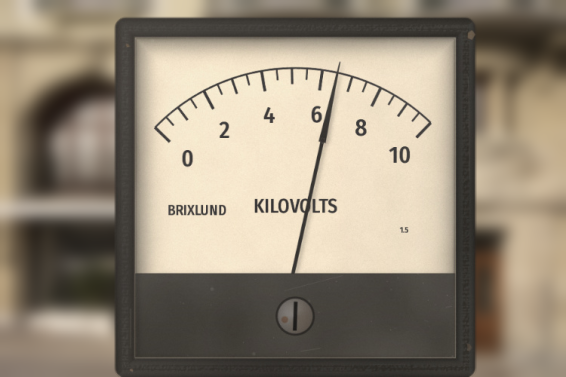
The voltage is 6.5 kV
